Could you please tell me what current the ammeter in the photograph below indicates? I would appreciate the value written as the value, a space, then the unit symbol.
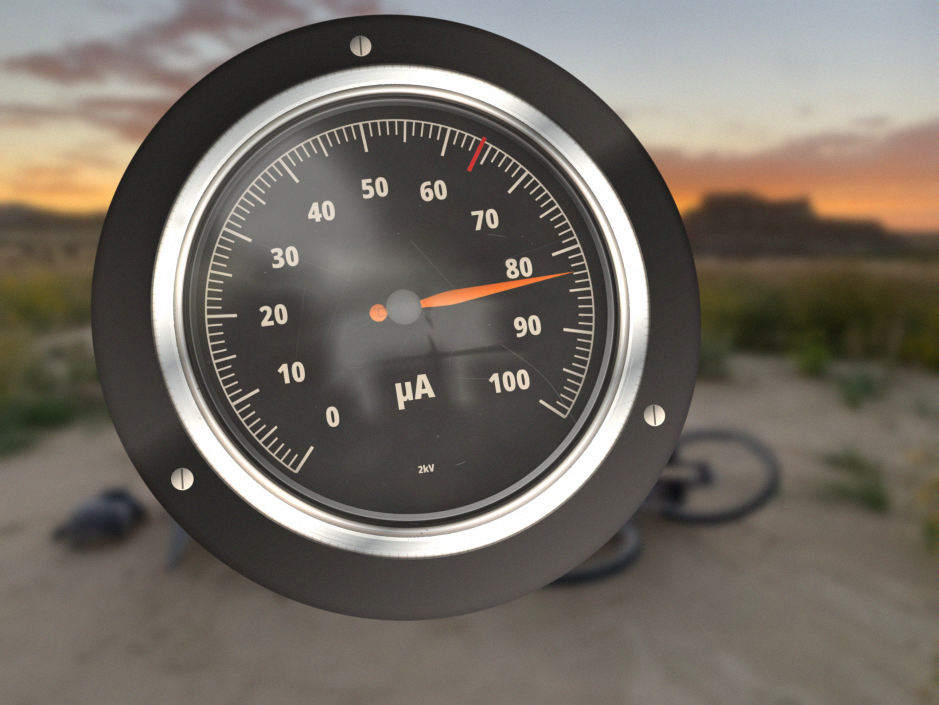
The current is 83 µA
